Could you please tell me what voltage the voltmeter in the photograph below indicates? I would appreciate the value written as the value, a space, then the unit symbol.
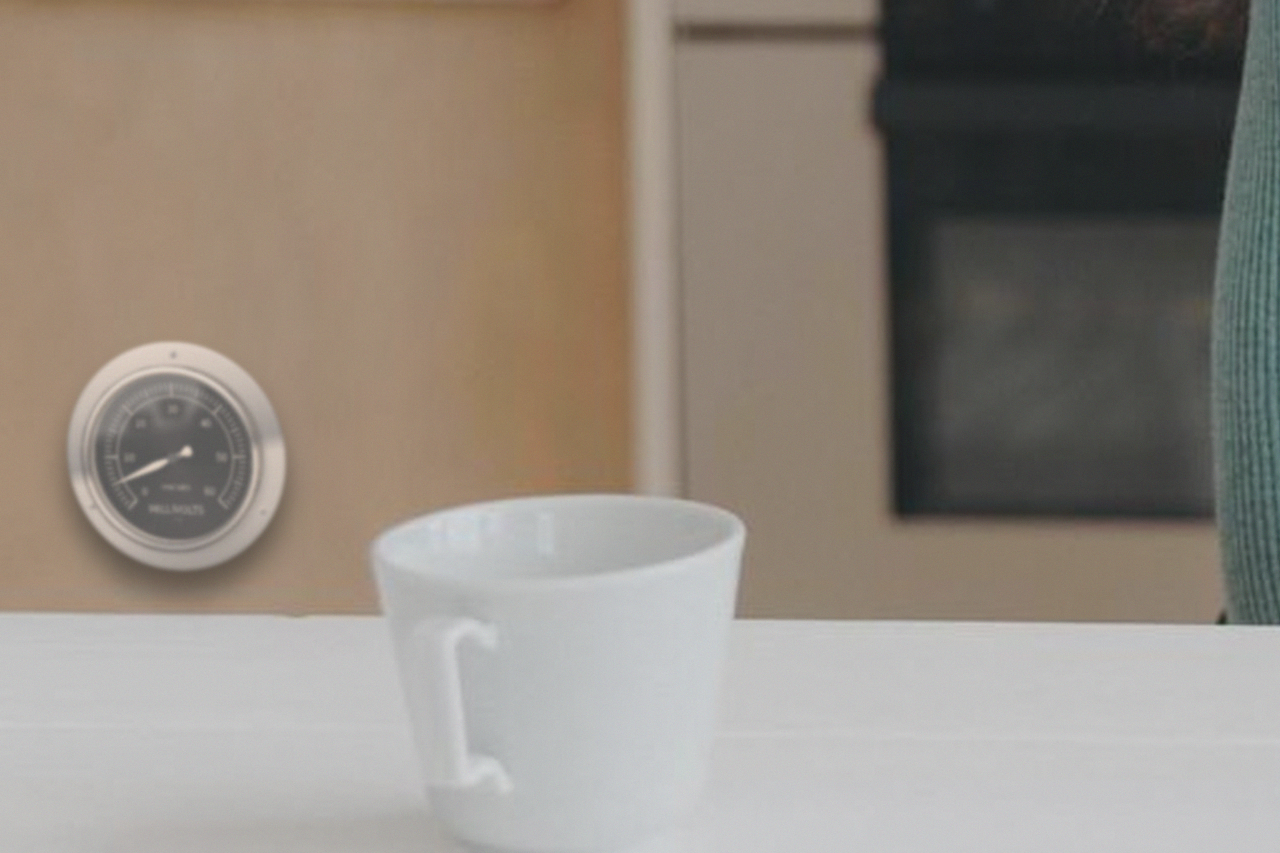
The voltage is 5 mV
